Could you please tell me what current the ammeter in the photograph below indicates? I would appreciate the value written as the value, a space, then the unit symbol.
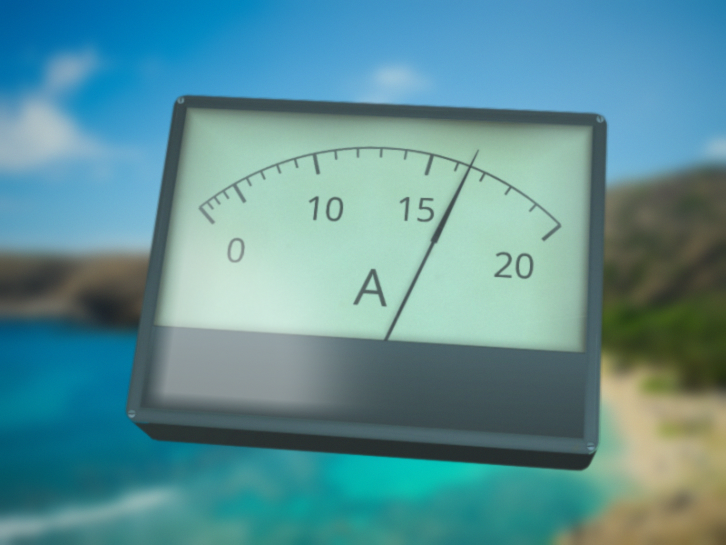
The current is 16.5 A
